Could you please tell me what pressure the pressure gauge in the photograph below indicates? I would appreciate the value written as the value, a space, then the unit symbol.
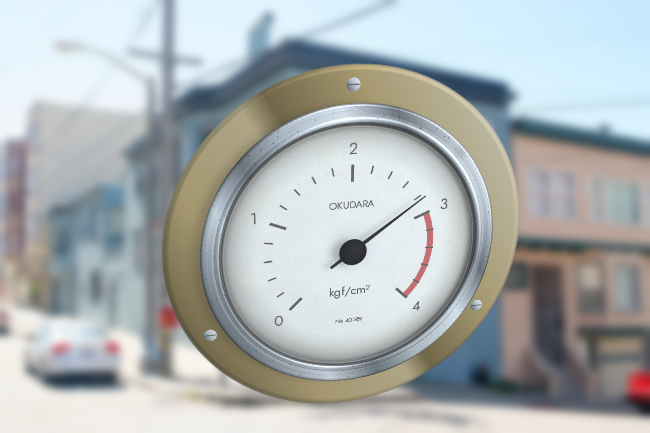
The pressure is 2.8 kg/cm²
